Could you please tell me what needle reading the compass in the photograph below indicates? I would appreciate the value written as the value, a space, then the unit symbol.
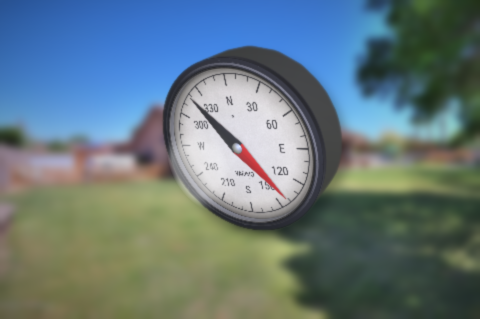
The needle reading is 140 °
